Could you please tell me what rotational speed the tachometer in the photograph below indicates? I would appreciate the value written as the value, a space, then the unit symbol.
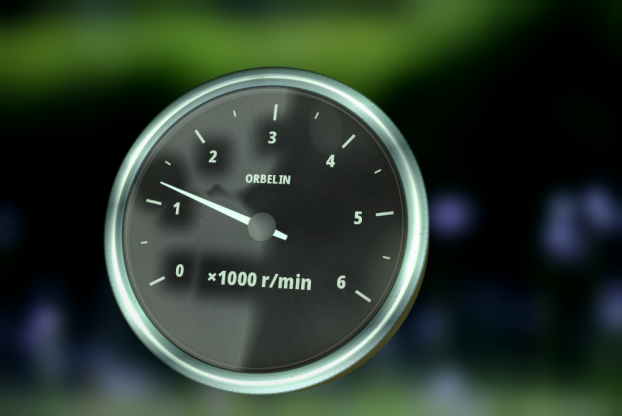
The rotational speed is 1250 rpm
